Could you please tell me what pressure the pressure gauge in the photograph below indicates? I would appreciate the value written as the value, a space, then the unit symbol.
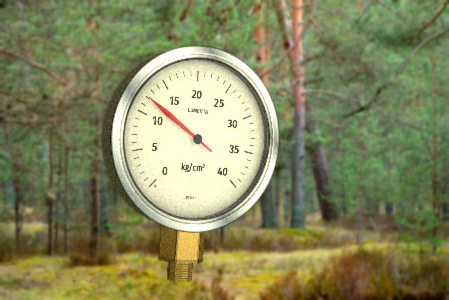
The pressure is 12 kg/cm²
